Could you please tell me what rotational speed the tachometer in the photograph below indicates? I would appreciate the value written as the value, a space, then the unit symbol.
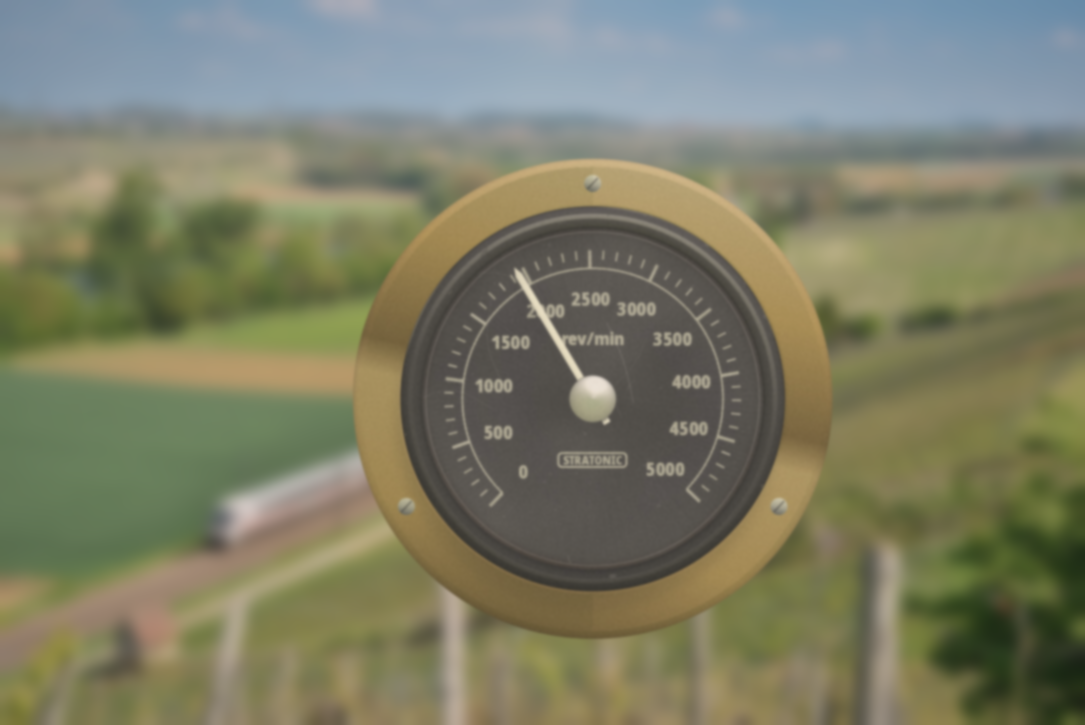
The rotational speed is 1950 rpm
